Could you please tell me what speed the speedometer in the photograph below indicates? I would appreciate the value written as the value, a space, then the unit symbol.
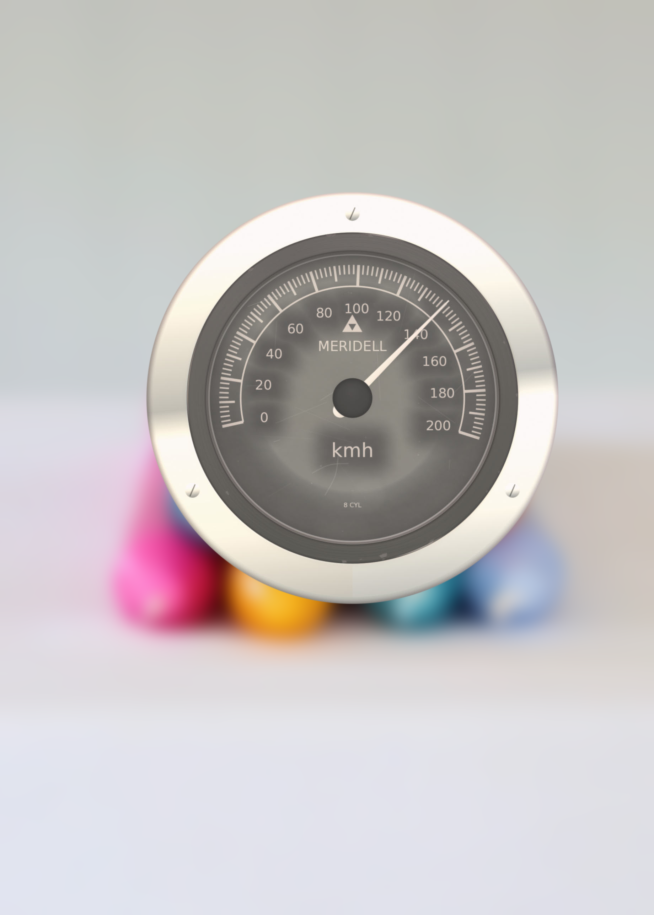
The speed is 140 km/h
